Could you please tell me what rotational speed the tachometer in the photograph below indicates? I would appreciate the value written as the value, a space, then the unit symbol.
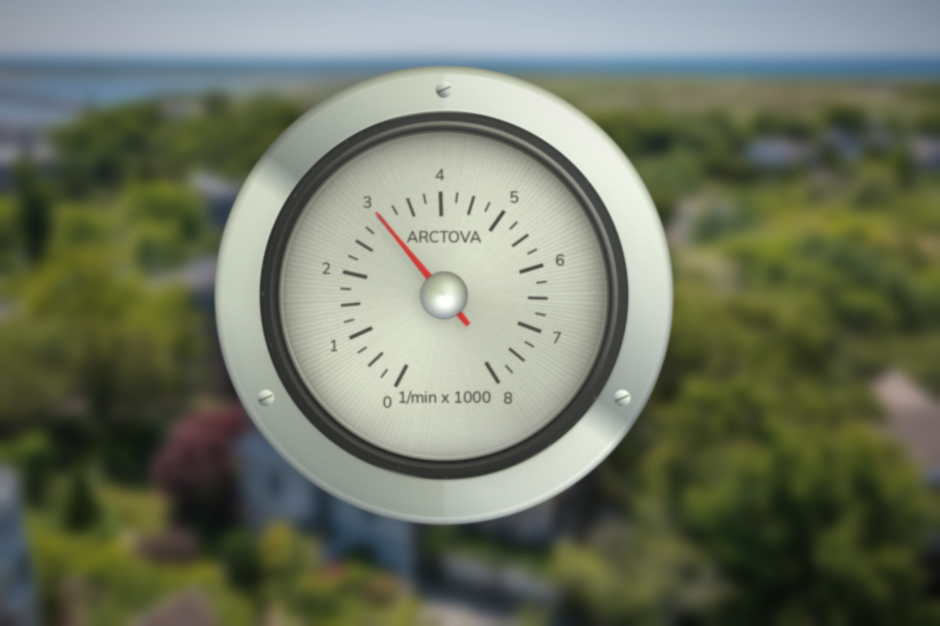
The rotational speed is 3000 rpm
